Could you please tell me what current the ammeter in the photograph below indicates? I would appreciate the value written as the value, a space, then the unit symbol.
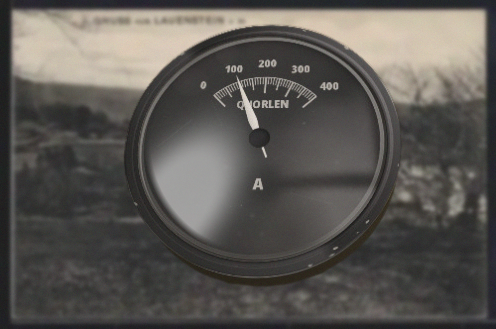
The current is 100 A
